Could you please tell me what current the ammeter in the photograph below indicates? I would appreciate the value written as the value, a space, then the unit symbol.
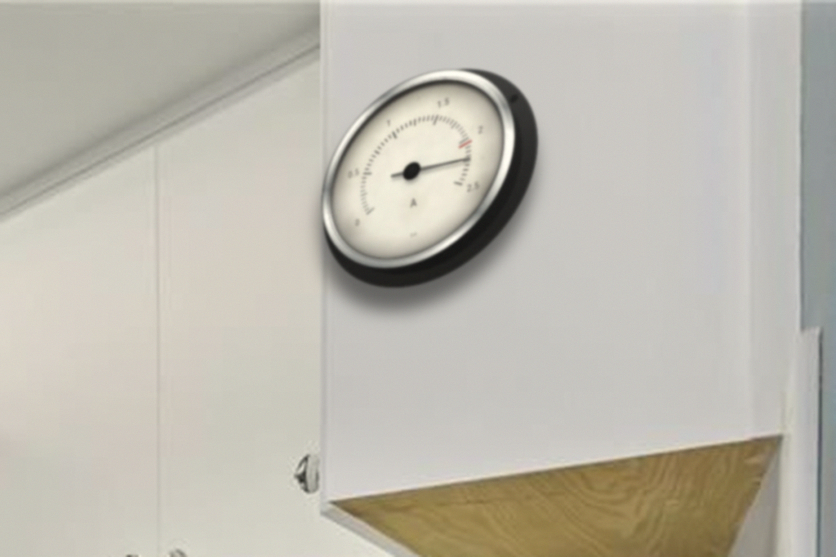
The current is 2.25 A
